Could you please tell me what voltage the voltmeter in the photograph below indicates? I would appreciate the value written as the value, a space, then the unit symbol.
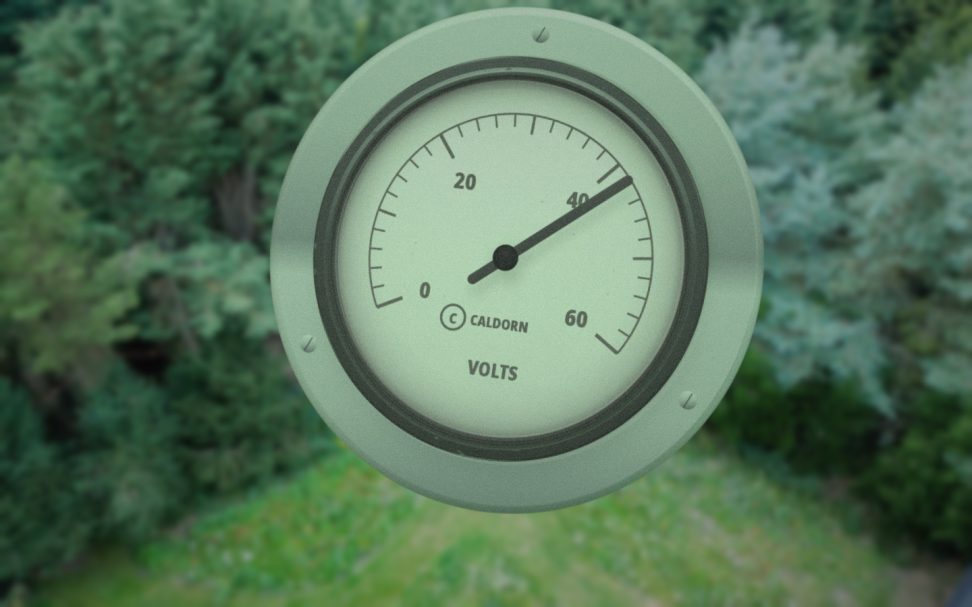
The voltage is 42 V
